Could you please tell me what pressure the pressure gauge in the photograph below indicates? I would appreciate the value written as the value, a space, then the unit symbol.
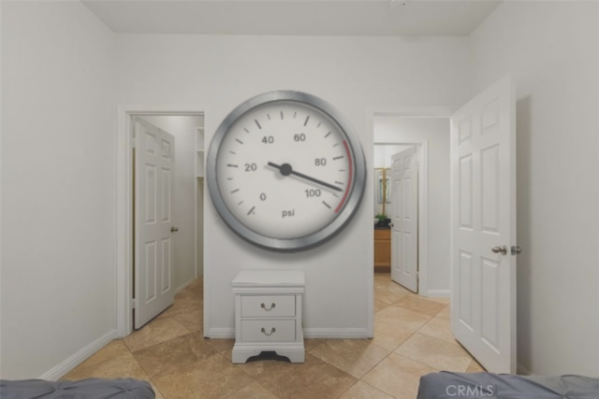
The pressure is 92.5 psi
